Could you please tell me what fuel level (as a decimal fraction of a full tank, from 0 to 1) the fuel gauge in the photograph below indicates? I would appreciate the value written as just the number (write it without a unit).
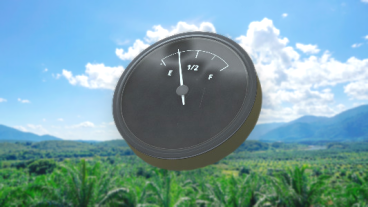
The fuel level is 0.25
